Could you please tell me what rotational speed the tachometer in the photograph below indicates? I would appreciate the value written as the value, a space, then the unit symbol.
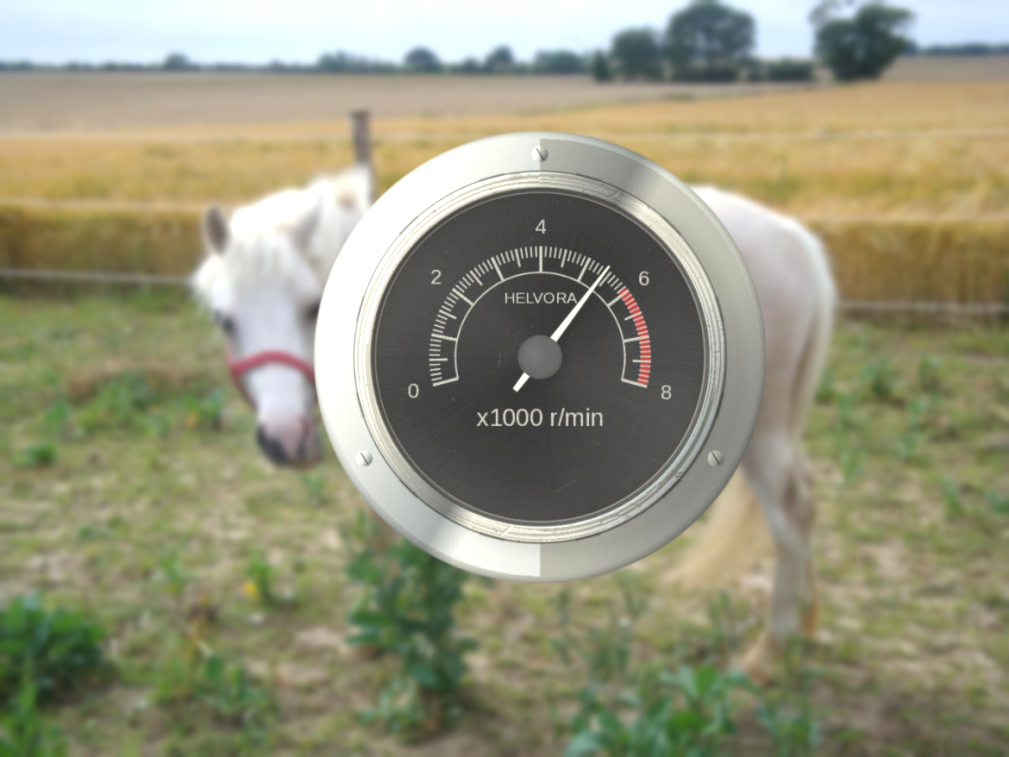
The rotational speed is 5400 rpm
